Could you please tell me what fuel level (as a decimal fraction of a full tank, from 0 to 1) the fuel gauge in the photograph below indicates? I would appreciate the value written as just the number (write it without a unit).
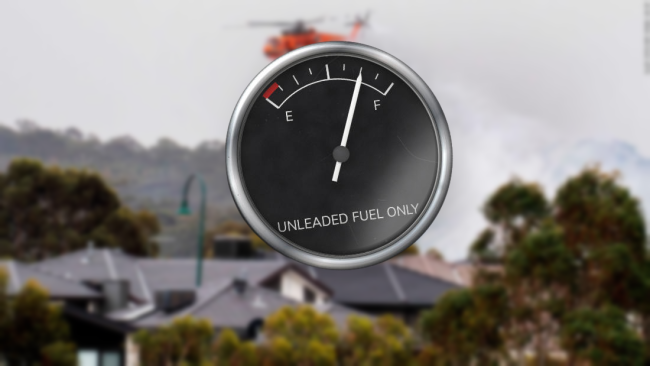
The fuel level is 0.75
